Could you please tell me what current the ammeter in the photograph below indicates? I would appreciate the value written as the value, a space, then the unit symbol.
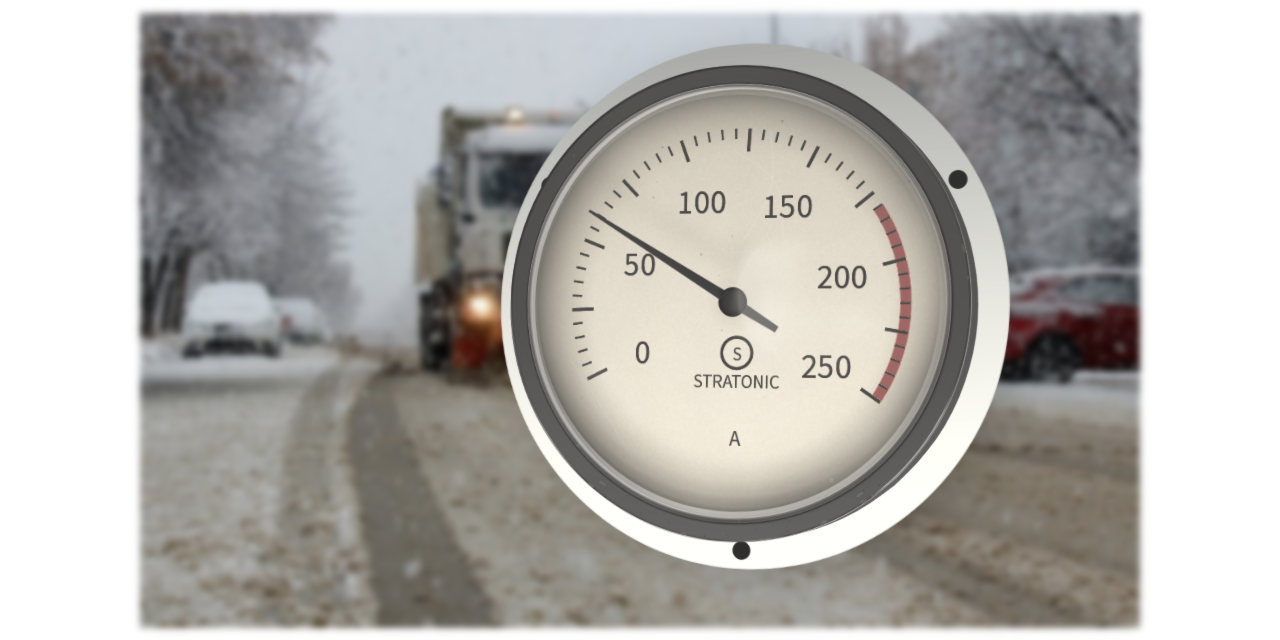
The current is 60 A
